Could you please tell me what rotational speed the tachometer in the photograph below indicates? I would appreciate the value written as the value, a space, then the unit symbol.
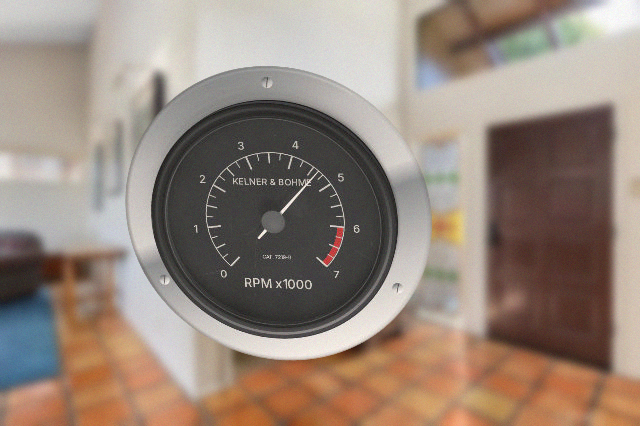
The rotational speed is 4625 rpm
